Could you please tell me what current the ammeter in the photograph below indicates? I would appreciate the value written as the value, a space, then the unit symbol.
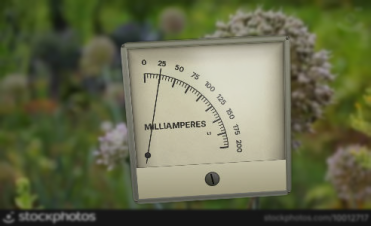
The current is 25 mA
